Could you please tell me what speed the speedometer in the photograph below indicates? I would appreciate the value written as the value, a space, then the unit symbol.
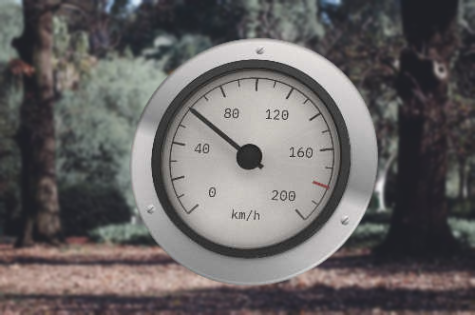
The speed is 60 km/h
